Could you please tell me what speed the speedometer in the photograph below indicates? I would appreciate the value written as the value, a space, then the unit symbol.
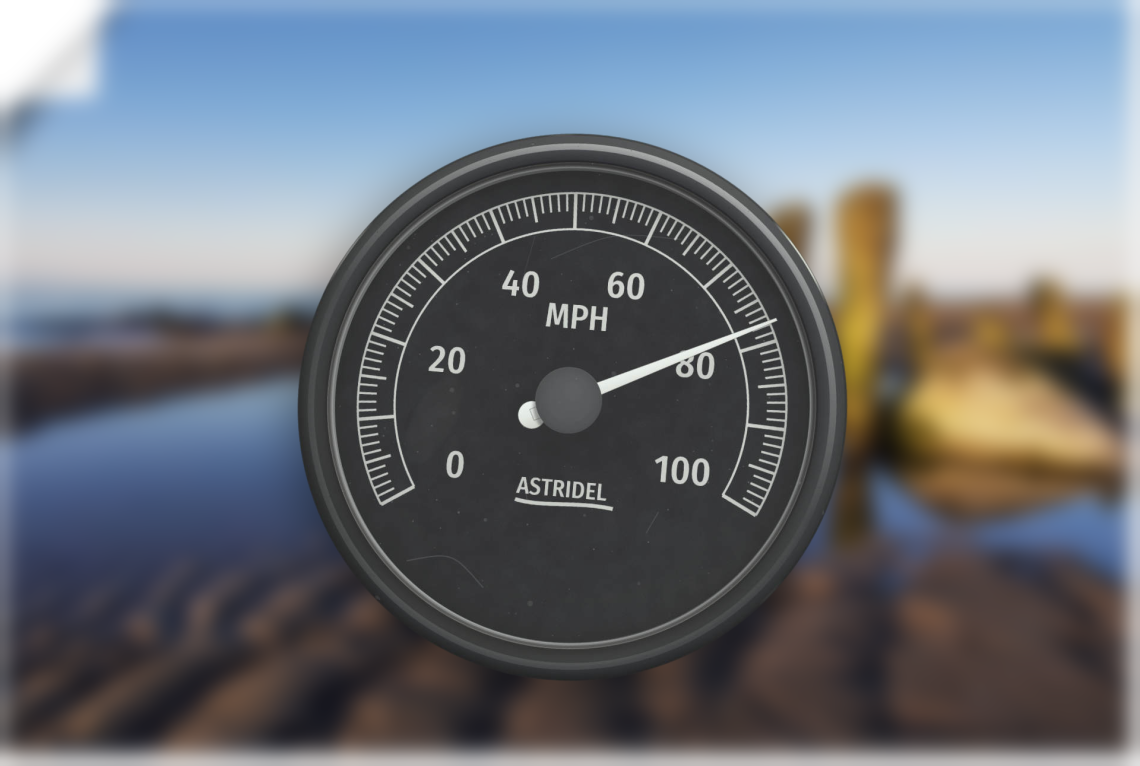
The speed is 78 mph
